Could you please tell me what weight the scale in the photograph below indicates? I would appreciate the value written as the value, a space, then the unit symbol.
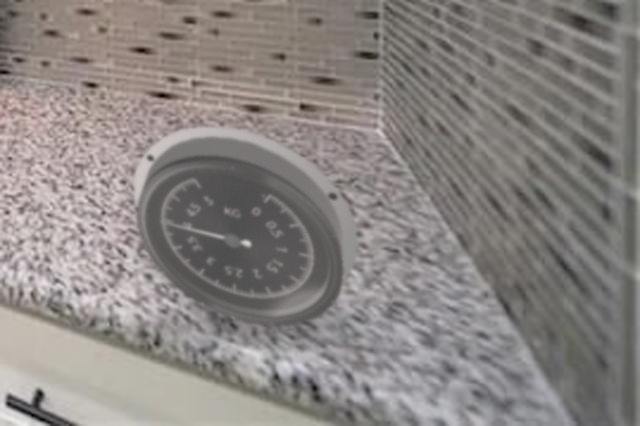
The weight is 4 kg
